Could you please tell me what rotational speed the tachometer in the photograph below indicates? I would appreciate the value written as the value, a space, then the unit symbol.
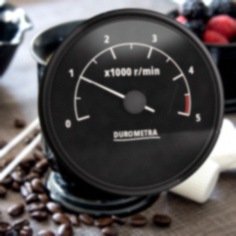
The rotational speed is 1000 rpm
